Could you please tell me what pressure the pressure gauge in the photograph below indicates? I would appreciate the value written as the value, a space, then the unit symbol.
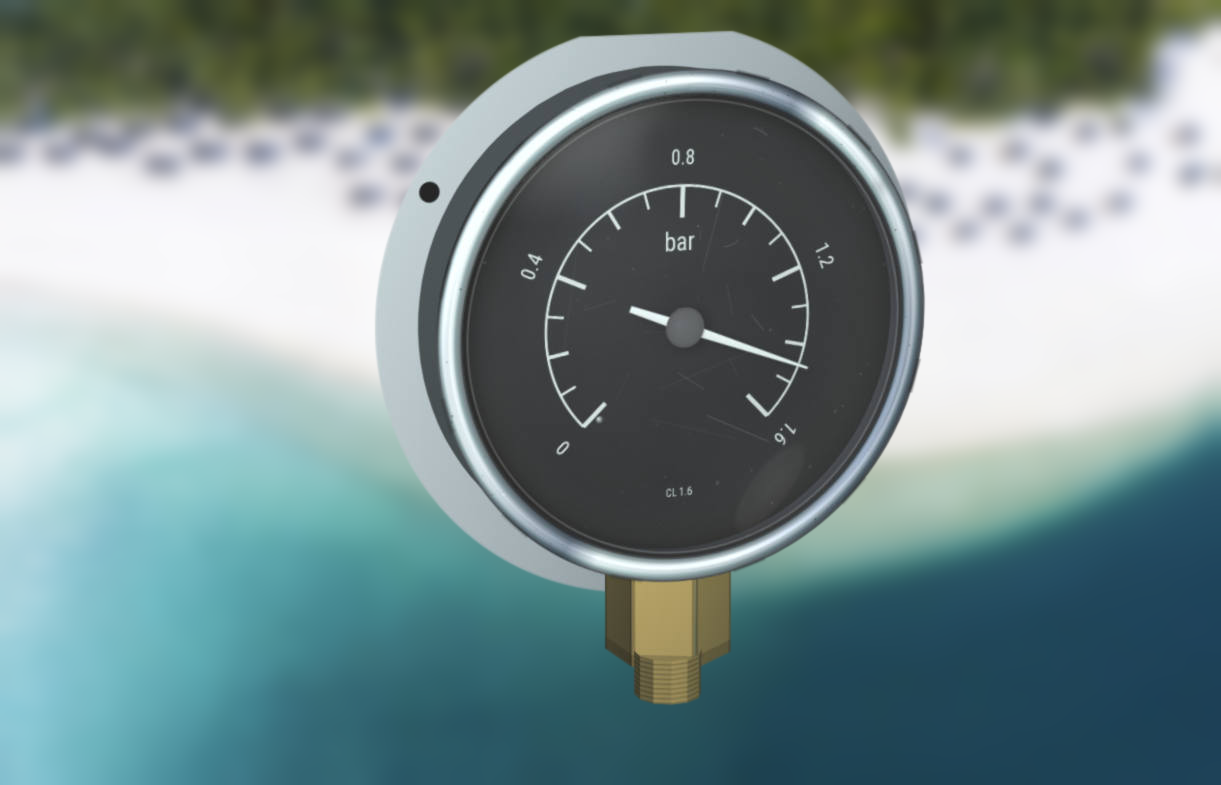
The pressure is 1.45 bar
